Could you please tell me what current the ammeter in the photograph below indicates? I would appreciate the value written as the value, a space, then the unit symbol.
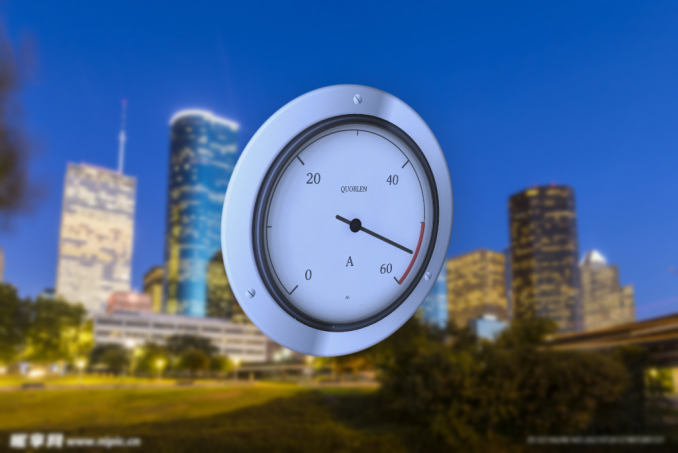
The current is 55 A
